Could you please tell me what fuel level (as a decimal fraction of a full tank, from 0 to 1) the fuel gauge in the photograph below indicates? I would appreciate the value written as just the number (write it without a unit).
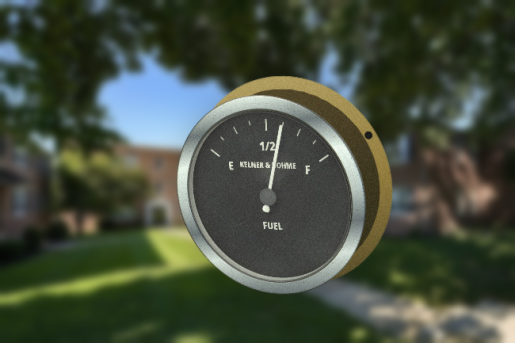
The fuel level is 0.625
